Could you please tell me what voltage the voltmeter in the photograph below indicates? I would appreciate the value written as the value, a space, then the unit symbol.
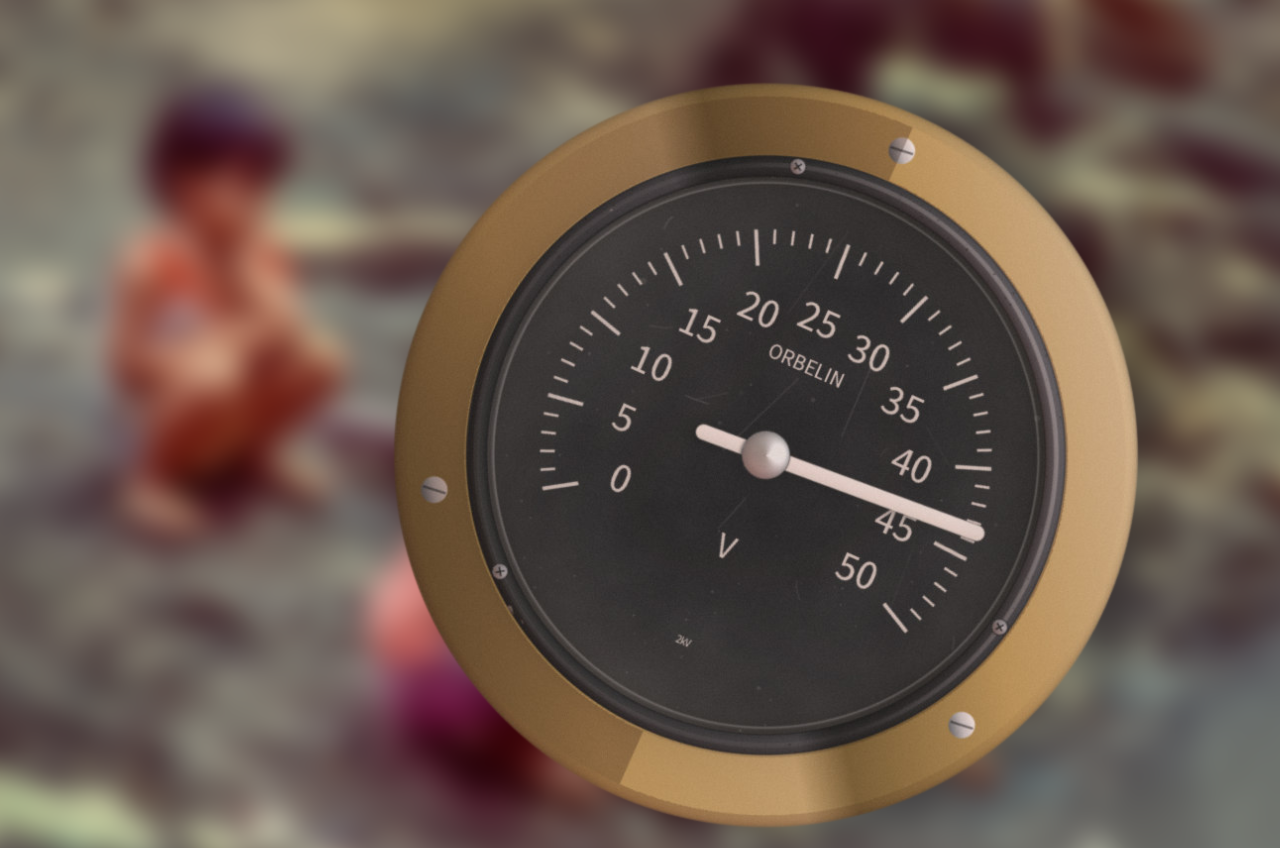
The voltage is 43.5 V
